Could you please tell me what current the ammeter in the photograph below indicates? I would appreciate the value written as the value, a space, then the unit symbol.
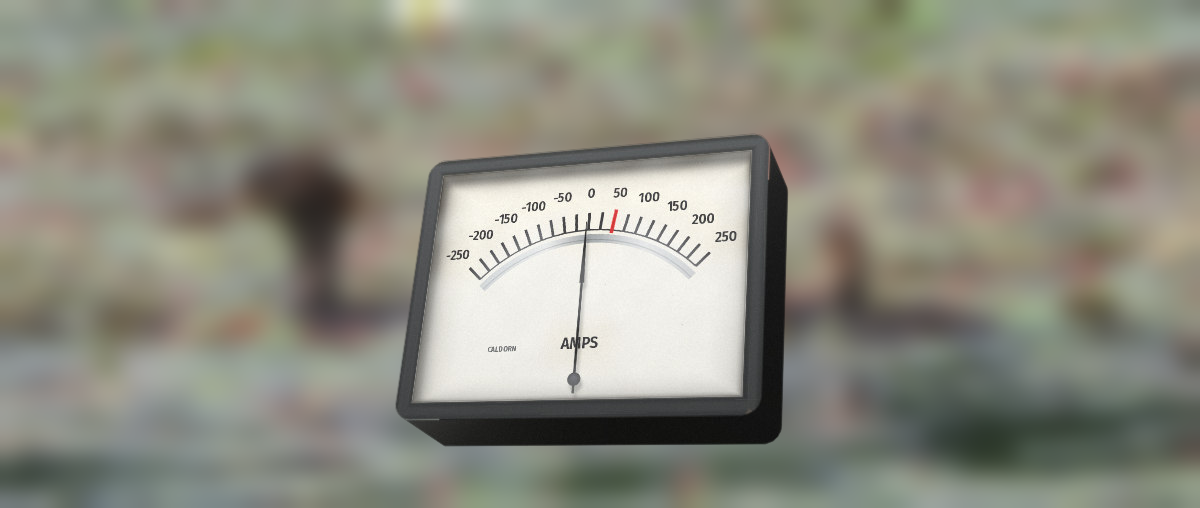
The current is 0 A
